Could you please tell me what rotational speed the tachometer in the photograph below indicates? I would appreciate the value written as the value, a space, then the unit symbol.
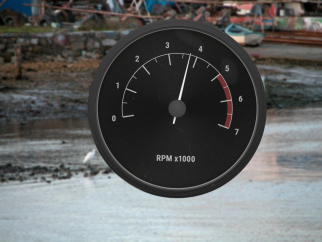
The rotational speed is 3750 rpm
